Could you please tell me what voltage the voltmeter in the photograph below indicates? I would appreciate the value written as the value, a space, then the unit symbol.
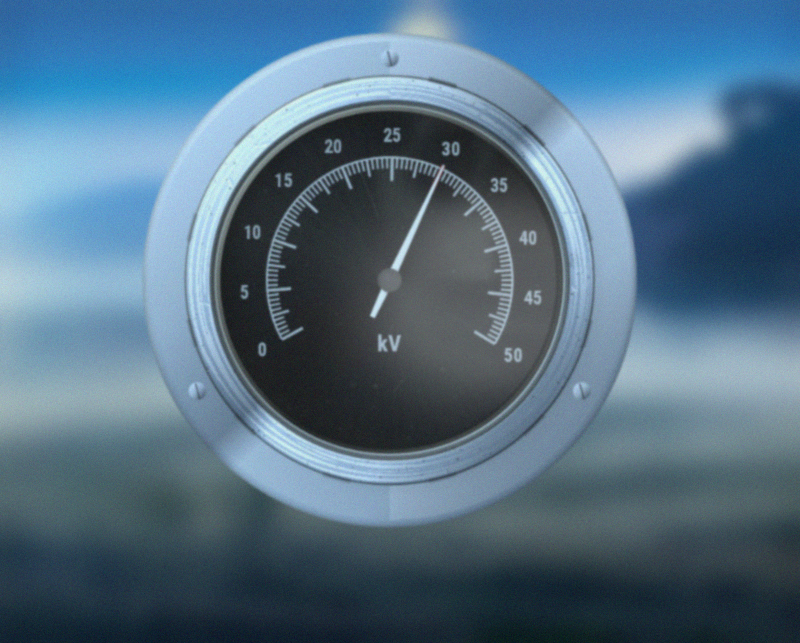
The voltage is 30 kV
